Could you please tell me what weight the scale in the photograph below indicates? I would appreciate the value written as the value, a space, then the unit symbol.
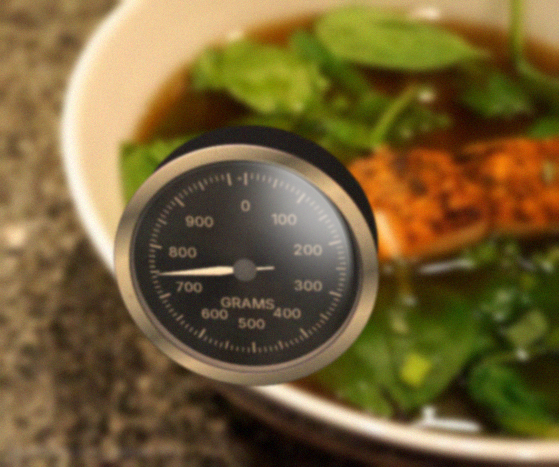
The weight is 750 g
